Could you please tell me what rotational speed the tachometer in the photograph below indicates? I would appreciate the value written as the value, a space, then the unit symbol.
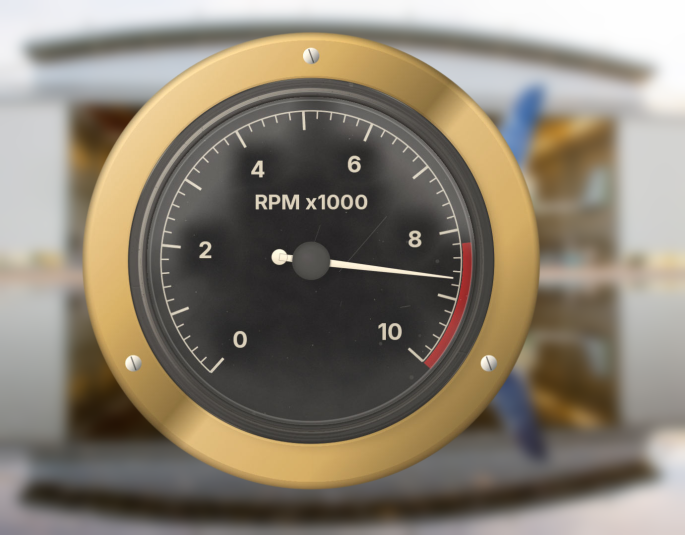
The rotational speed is 8700 rpm
